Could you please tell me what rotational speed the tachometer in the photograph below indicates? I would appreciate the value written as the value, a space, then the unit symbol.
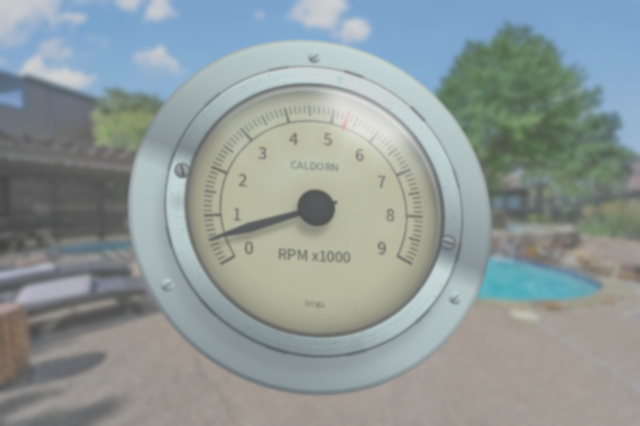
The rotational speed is 500 rpm
